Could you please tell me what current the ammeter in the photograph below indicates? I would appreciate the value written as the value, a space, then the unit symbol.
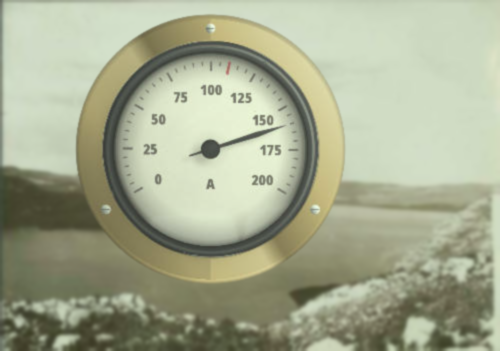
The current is 160 A
